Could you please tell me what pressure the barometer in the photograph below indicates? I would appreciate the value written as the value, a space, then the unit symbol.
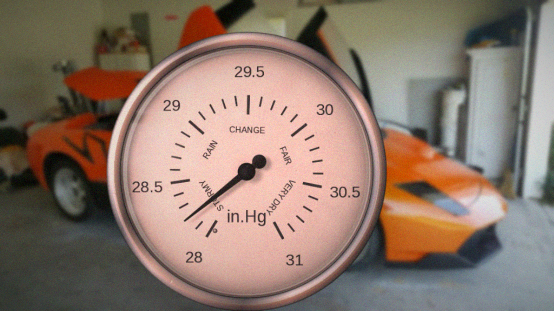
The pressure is 28.2 inHg
